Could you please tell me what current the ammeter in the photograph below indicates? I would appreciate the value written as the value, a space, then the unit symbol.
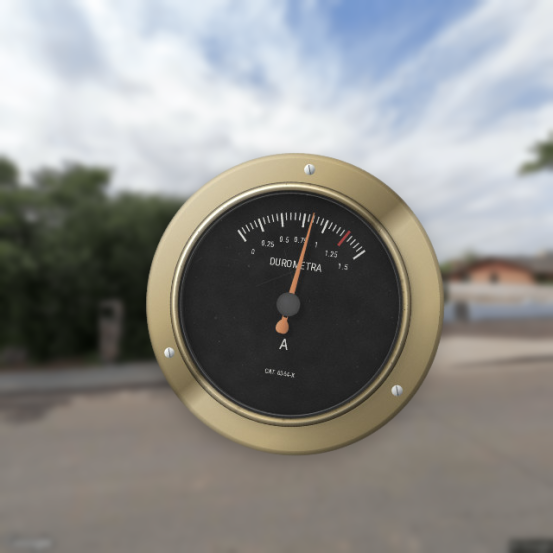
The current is 0.85 A
